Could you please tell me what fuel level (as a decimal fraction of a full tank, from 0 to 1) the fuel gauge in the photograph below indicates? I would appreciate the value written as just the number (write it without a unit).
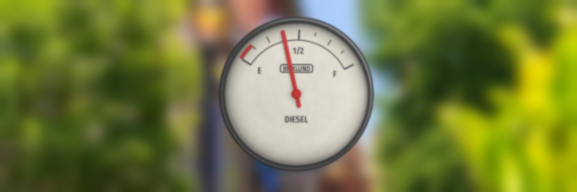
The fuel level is 0.375
